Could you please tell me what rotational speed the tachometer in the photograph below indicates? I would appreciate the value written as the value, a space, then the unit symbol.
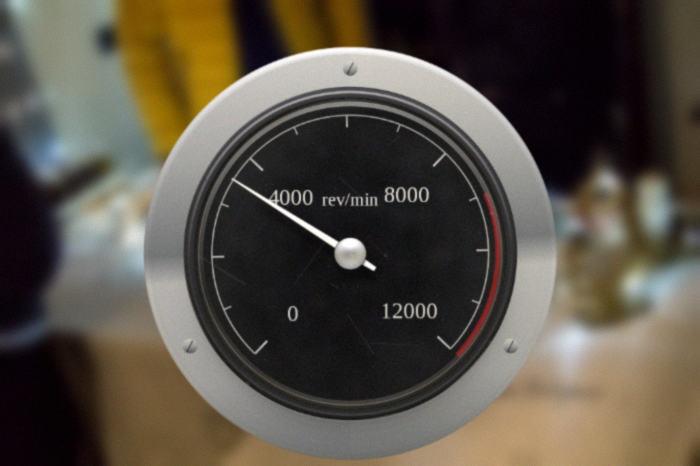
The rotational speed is 3500 rpm
